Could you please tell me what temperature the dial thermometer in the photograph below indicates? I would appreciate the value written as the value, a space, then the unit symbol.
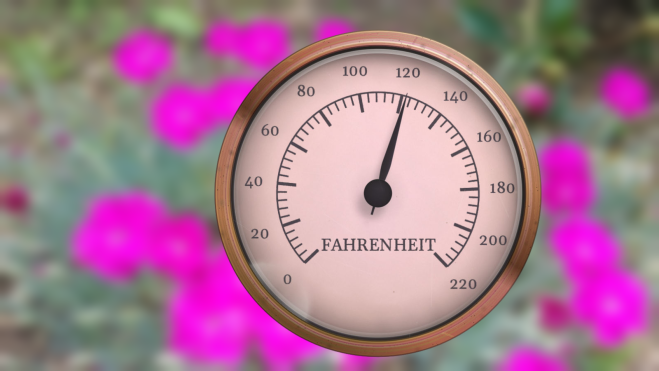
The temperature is 122 °F
